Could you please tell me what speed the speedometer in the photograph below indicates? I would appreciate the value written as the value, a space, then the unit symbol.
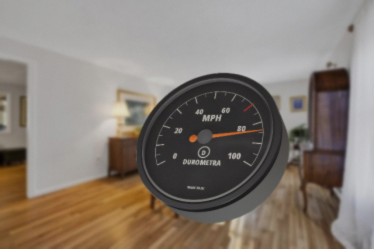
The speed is 85 mph
